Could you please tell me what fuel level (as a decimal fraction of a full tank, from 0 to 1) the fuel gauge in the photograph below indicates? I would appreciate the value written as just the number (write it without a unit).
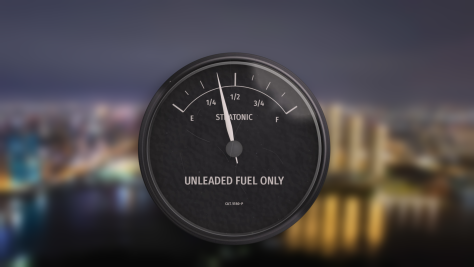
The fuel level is 0.375
